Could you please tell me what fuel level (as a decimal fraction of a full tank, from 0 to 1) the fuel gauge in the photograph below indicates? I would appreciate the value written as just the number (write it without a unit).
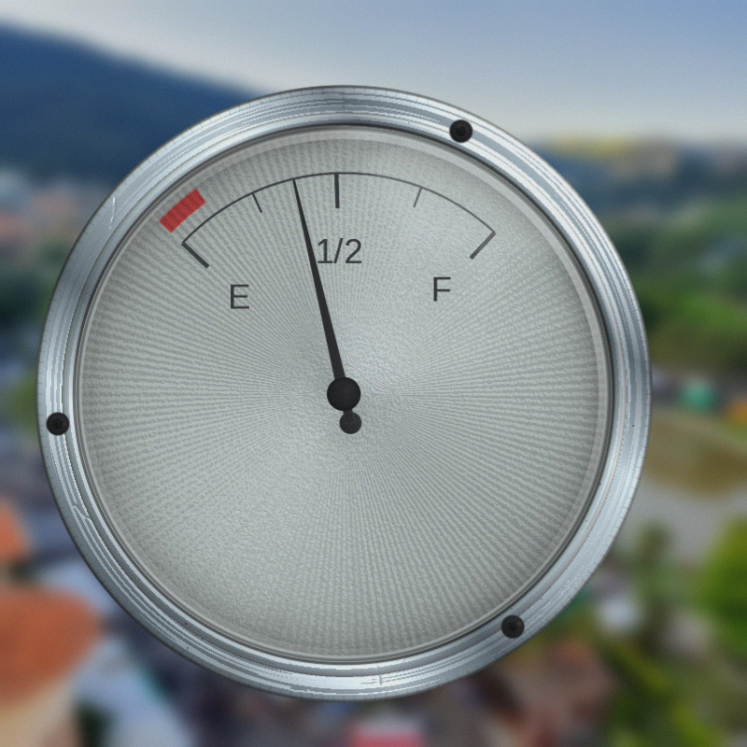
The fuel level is 0.375
